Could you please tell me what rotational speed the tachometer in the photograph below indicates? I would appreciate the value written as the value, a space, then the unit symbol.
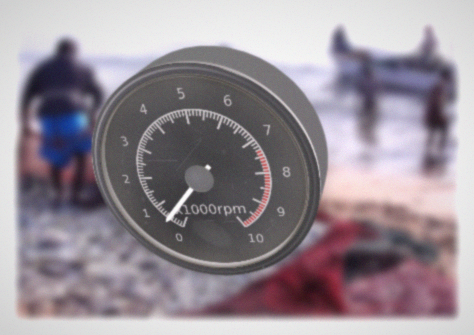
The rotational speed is 500 rpm
